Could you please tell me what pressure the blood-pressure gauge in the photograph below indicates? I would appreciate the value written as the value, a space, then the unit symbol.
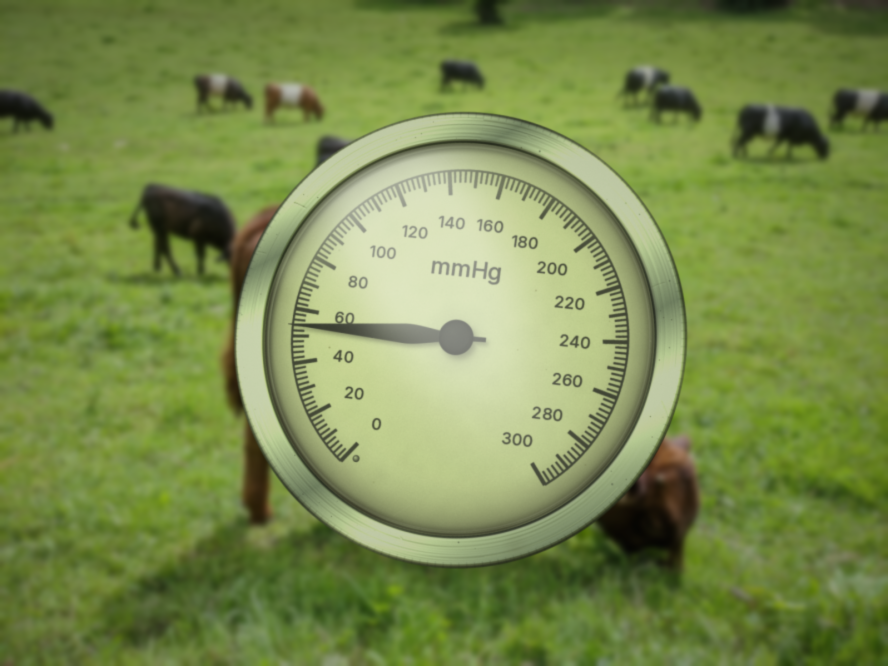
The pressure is 54 mmHg
